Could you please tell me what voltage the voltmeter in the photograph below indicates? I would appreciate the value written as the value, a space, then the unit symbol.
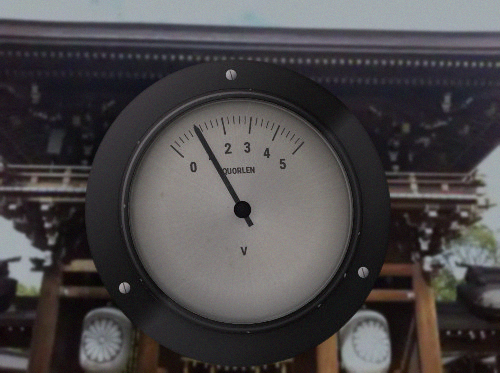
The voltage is 1 V
